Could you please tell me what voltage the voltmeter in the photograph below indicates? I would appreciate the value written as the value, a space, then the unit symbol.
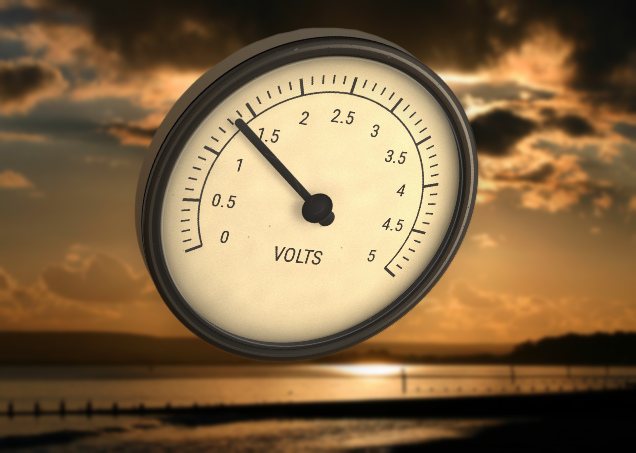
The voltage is 1.35 V
